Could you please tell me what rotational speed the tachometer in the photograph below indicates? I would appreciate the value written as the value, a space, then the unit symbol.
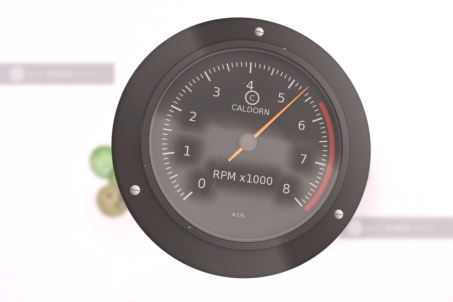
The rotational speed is 5300 rpm
